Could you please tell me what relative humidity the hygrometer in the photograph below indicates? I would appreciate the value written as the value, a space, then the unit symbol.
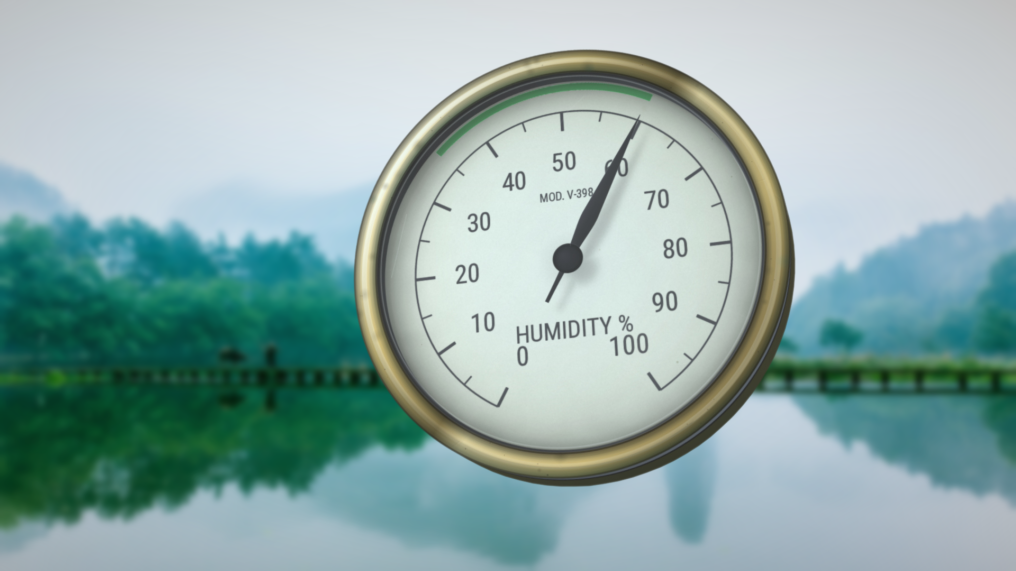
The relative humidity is 60 %
